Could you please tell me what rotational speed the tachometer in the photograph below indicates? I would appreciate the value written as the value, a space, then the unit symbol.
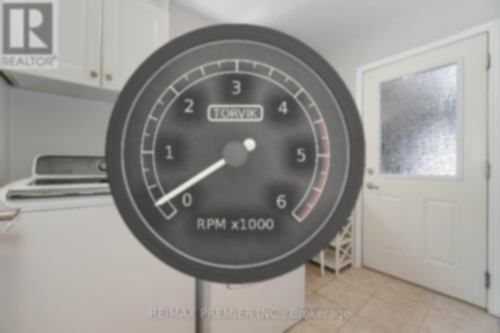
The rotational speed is 250 rpm
